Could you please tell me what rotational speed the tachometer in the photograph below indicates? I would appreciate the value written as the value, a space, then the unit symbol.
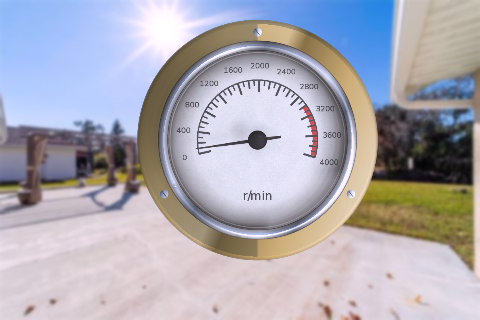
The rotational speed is 100 rpm
